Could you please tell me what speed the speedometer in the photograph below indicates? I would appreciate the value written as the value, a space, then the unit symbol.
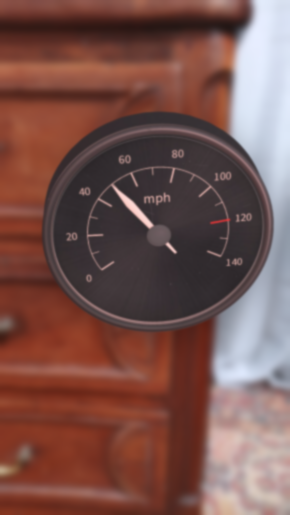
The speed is 50 mph
